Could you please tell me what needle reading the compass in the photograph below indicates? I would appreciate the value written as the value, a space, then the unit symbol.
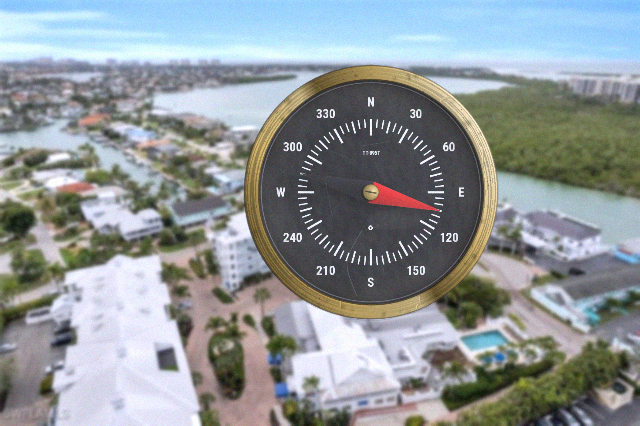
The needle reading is 105 °
